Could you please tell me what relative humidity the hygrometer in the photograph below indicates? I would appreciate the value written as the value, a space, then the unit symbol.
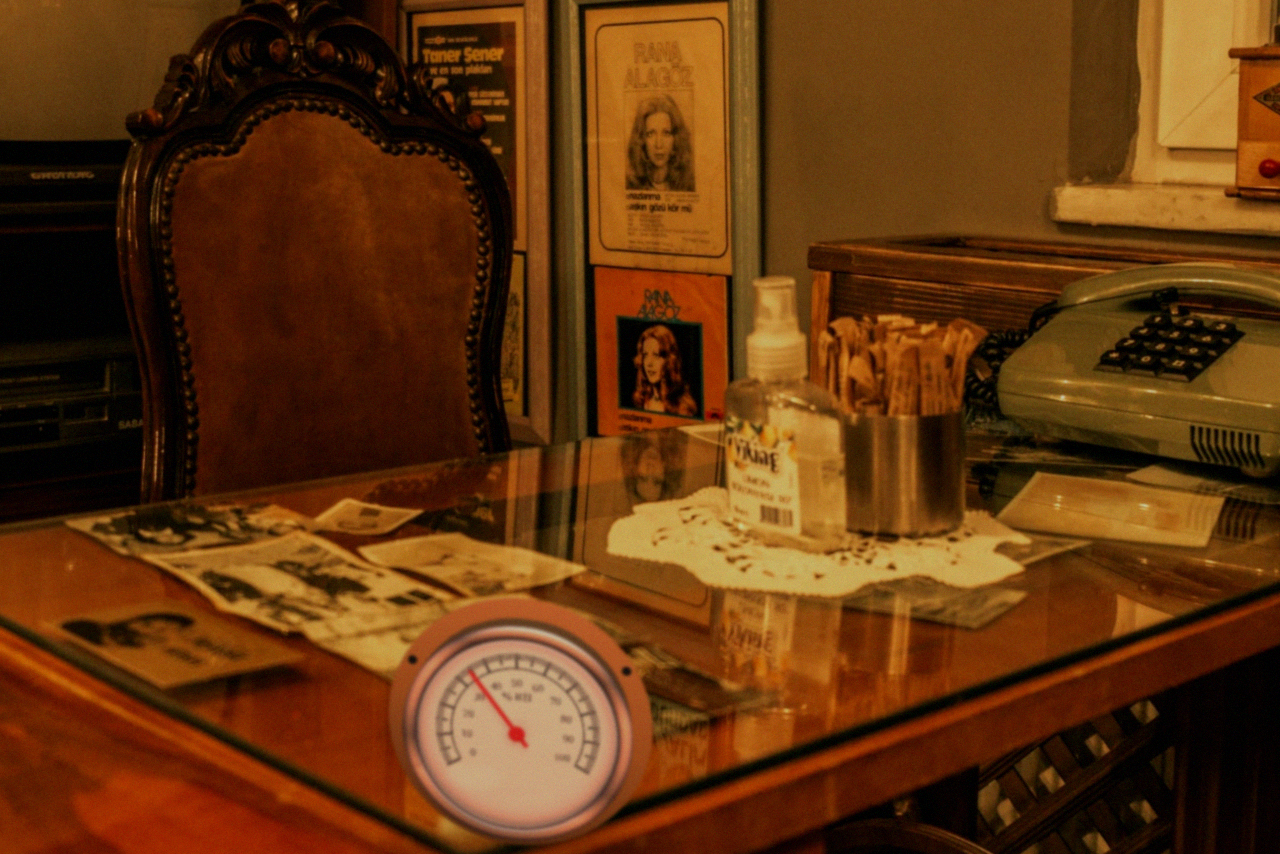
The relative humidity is 35 %
